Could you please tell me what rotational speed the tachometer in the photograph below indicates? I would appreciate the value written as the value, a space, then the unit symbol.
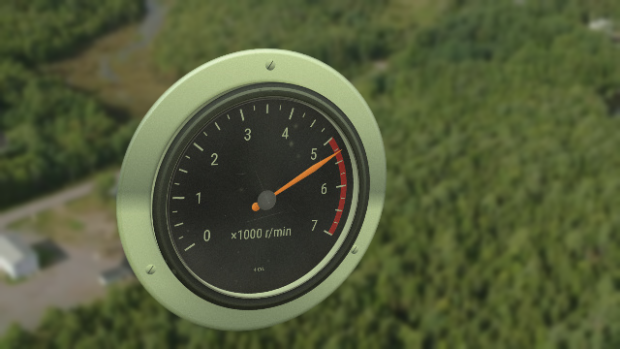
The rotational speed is 5250 rpm
